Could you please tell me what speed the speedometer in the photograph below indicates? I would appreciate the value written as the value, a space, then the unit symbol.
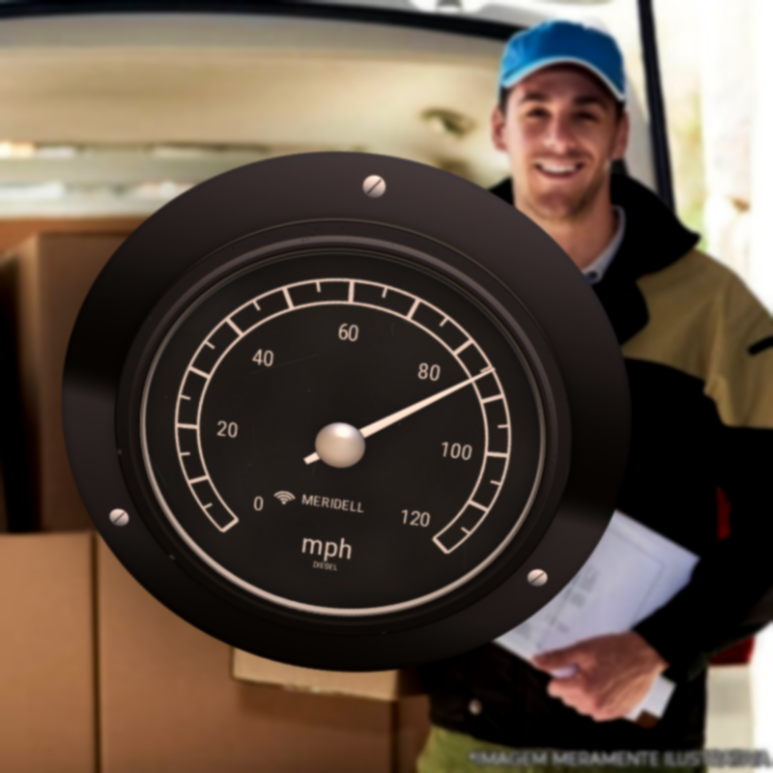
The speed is 85 mph
